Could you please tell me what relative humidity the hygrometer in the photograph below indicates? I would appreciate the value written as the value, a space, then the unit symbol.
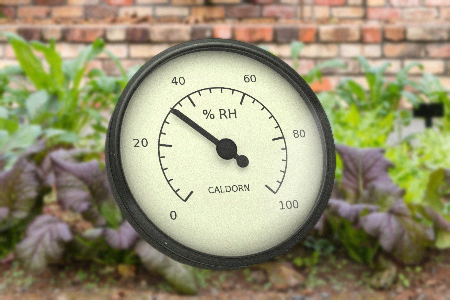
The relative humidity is 32 %
